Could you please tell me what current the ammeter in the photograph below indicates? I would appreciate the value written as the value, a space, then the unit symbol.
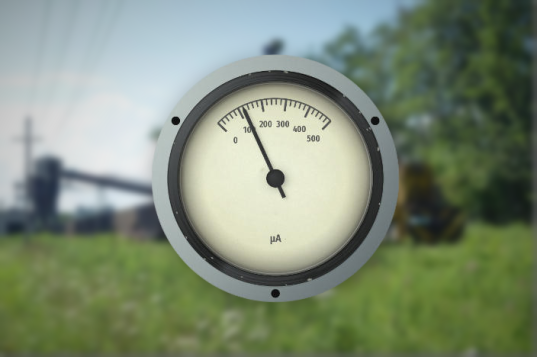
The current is 120 µA
